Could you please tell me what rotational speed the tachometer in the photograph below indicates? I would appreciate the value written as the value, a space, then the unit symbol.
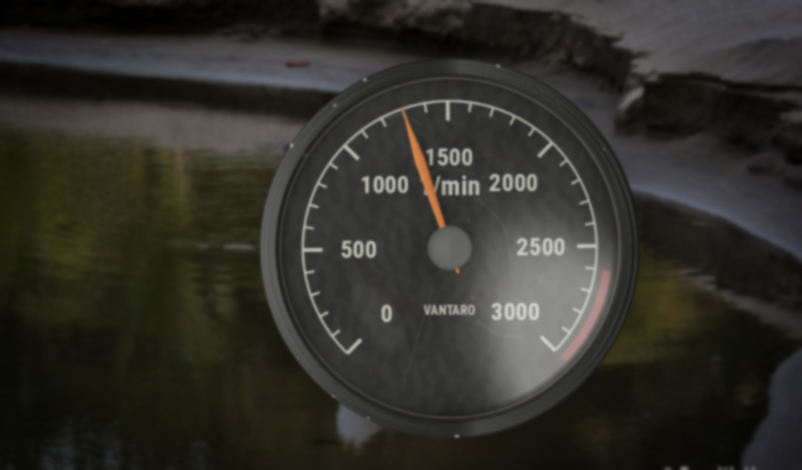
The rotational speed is 1300 rpm
